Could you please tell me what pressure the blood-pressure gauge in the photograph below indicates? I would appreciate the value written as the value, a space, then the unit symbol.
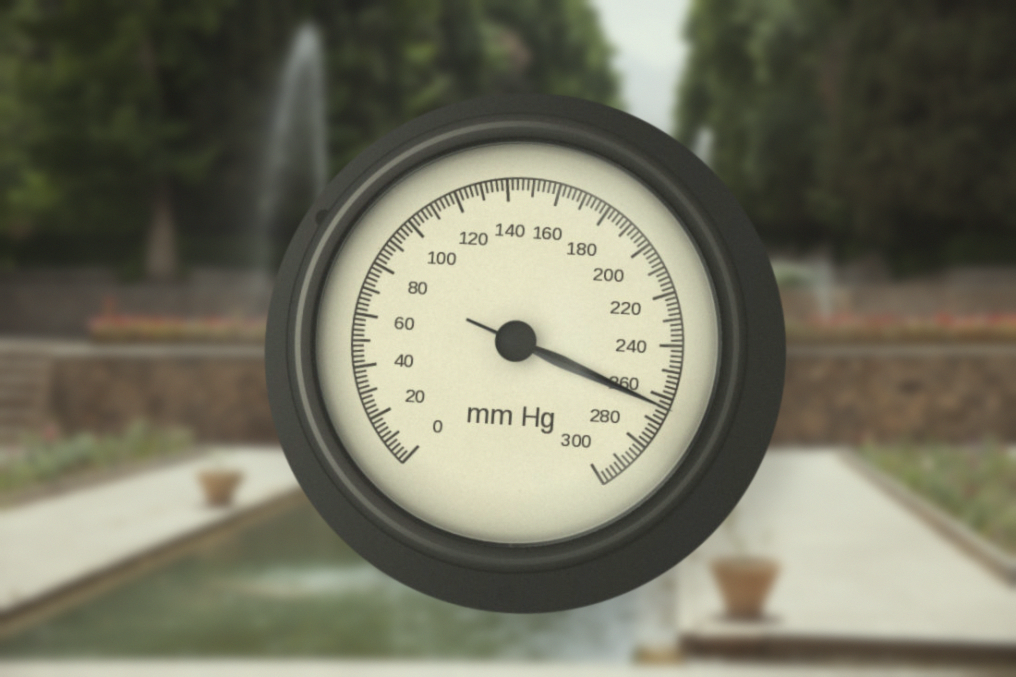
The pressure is 264 mmHg
